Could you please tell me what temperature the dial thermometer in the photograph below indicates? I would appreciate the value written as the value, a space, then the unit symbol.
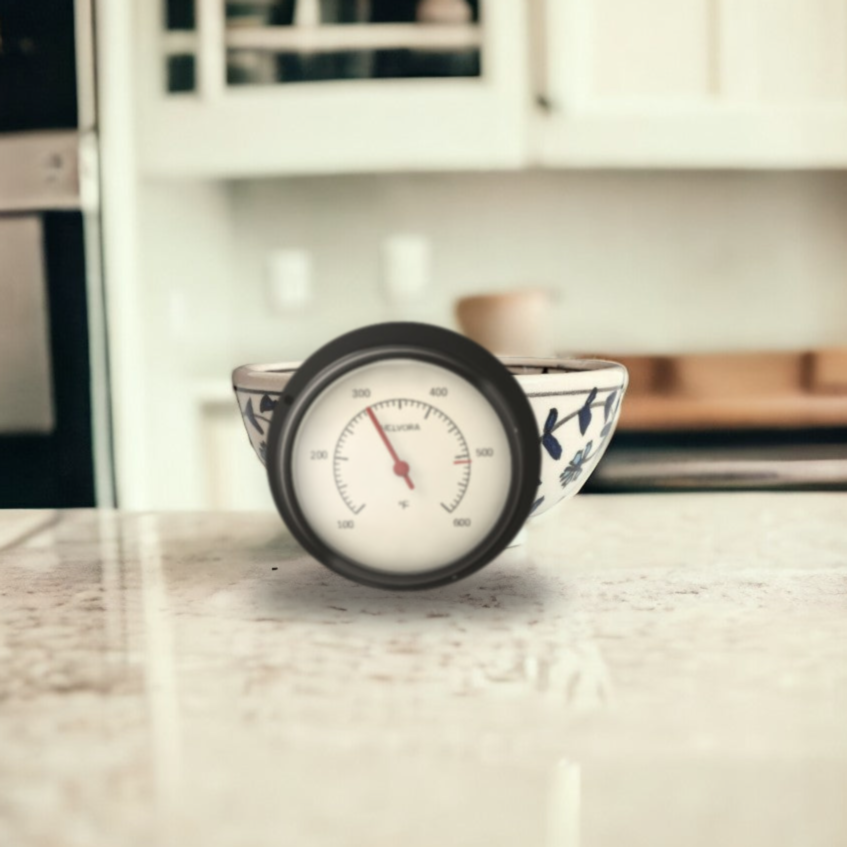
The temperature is 300 °F
